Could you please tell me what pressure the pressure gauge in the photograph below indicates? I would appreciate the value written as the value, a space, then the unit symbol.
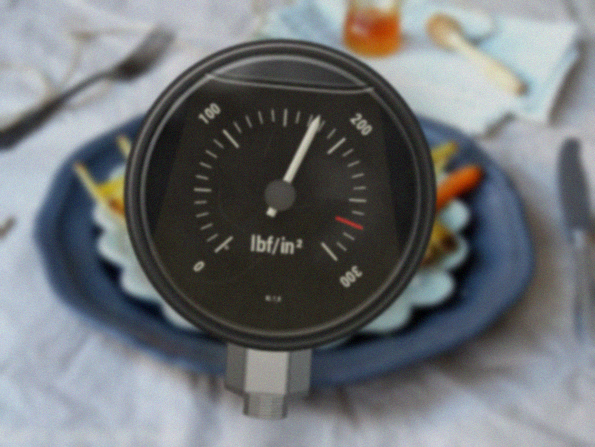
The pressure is 175 psi
